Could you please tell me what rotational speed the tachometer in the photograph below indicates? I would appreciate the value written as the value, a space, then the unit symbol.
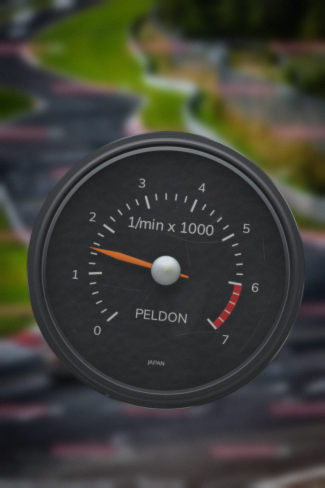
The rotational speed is 1500 rpm
